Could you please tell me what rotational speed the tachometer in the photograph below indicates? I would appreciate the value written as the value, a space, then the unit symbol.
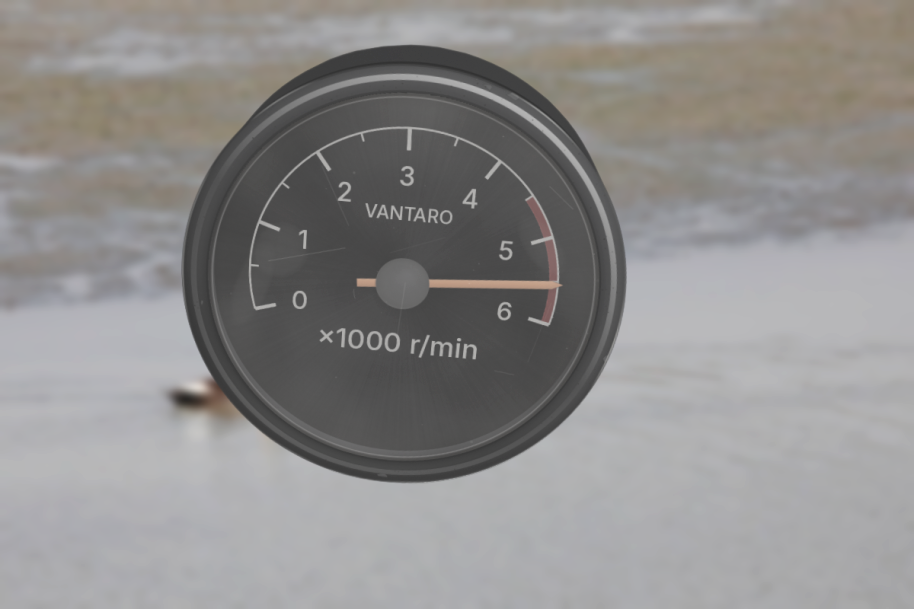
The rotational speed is 5500 rpm
